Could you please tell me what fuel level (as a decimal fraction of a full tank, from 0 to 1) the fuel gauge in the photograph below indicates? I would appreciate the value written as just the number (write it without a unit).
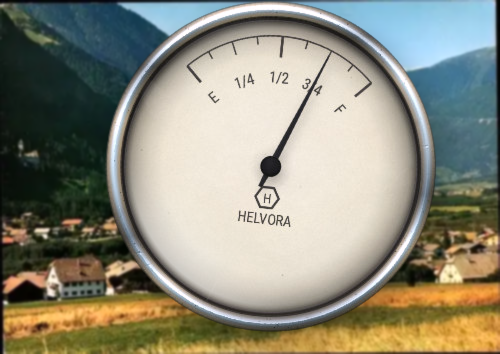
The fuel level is 0.75
